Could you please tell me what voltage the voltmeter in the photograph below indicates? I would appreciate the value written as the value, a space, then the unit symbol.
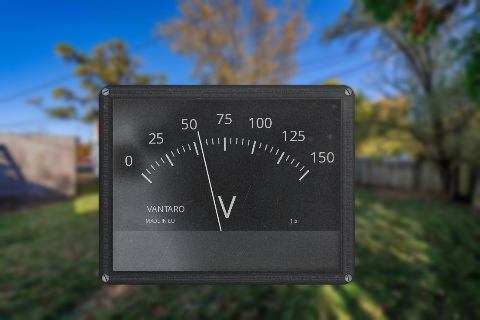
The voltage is 55 V
